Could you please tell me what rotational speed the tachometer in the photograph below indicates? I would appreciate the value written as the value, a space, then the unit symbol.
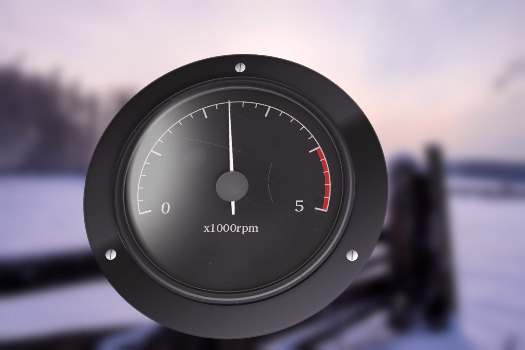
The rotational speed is 2400 rpm
